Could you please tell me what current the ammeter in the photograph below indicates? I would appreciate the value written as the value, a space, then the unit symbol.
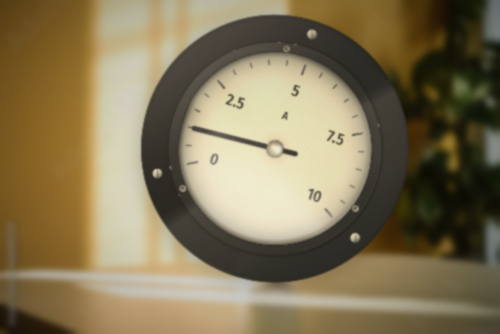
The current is 1 A
